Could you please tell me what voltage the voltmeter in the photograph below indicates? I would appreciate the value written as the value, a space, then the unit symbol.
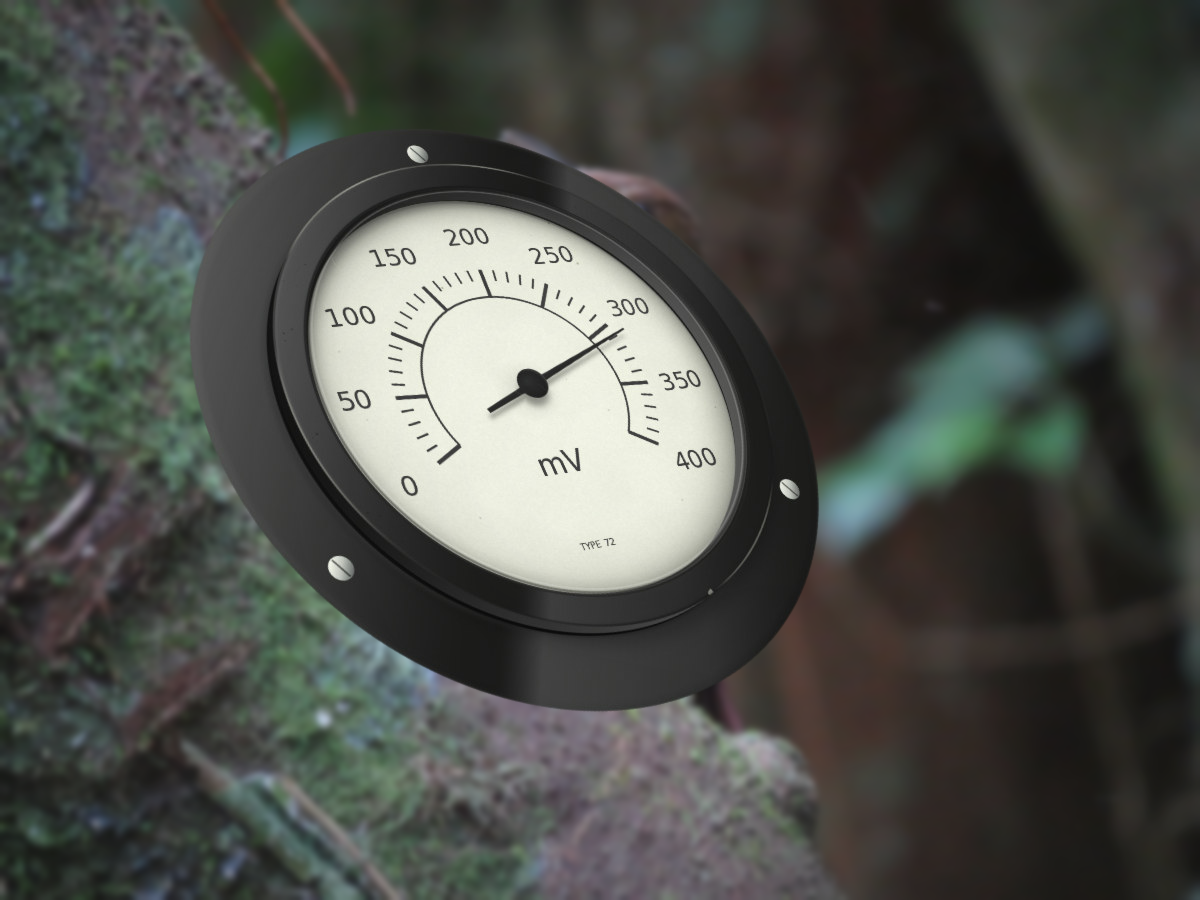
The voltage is 310 mV
